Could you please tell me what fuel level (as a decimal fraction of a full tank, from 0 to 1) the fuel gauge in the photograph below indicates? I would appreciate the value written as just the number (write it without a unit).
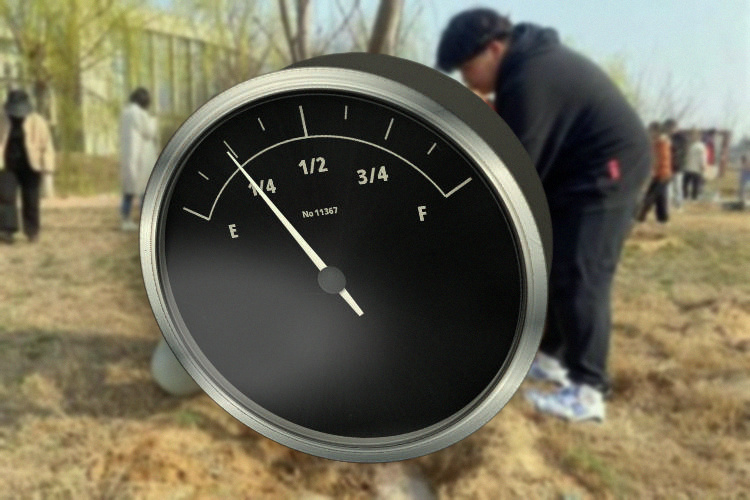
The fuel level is 0.25
